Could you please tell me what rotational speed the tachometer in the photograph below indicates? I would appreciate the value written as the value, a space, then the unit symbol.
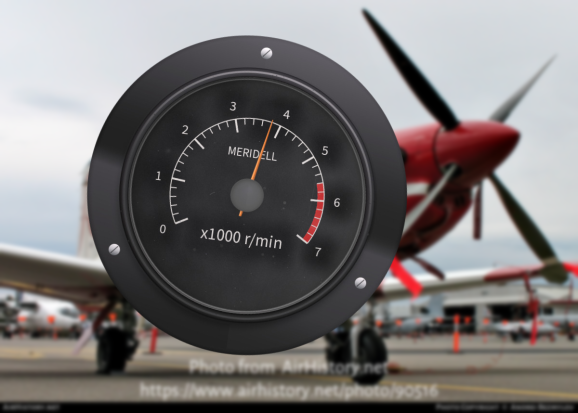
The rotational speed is 3800 rpm
